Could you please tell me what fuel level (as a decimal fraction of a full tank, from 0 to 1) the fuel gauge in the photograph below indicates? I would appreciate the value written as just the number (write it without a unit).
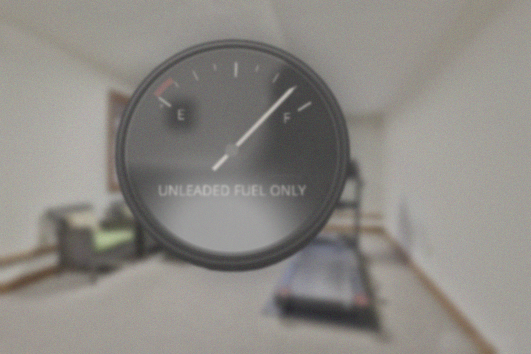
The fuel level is 0.875
